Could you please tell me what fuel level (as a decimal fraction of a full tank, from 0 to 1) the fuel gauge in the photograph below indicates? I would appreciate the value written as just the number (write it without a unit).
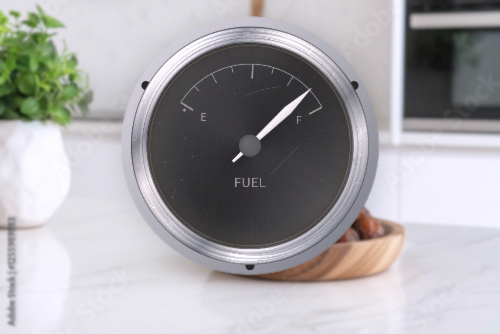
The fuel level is 0.875
